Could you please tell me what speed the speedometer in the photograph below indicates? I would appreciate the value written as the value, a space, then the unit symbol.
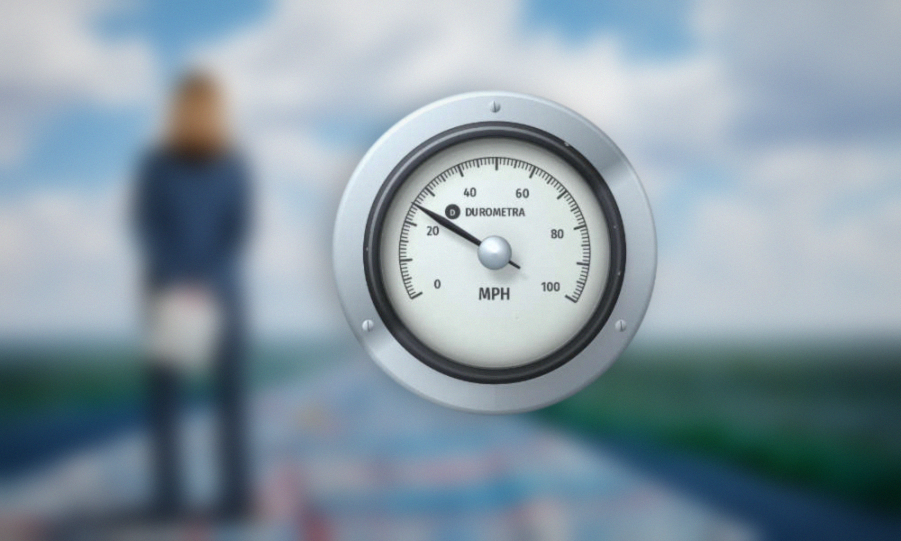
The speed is 25 mph
